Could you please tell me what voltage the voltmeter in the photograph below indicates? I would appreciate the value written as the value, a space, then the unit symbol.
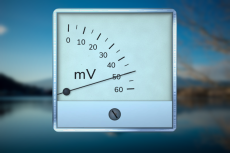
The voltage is 50 mV
